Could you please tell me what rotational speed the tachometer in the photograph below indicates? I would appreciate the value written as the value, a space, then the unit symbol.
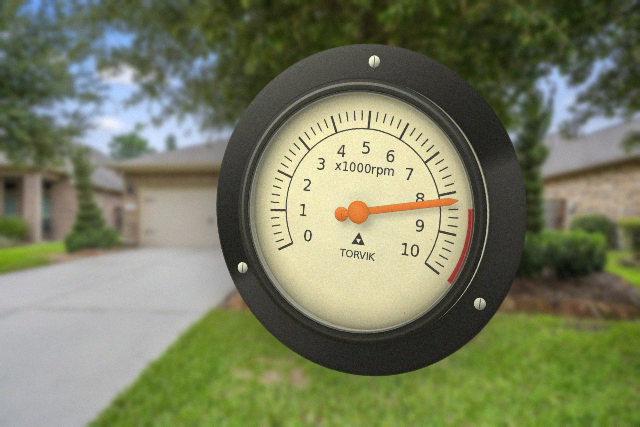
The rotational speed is 8200 rpm
